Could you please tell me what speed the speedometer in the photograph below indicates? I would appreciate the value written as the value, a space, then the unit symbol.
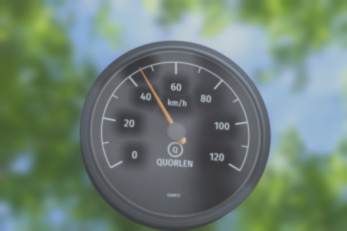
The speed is 45 km/h
